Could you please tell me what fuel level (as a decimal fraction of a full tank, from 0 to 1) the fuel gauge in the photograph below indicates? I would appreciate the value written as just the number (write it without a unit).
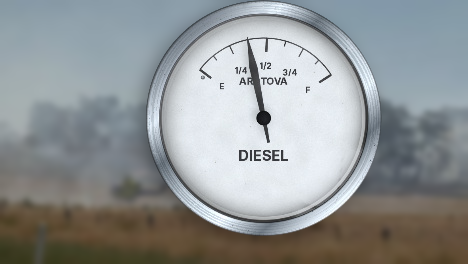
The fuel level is 0.375
